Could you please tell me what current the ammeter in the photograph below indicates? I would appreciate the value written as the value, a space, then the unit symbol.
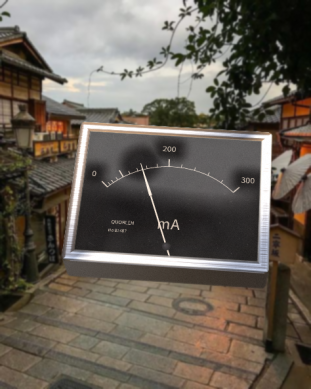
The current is 150 mA
